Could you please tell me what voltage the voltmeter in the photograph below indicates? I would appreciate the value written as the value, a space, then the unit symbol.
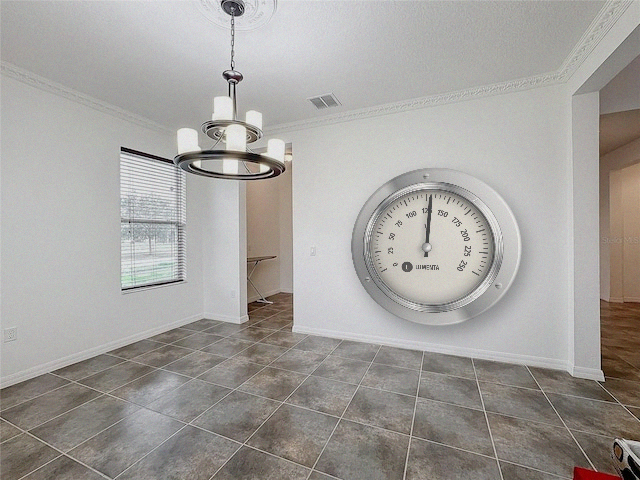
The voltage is 130 V
